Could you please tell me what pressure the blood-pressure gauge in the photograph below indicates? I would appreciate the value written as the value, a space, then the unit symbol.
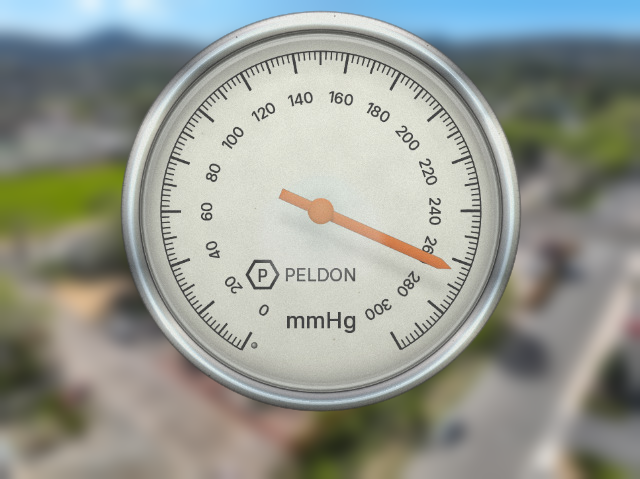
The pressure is 264 mmHg
